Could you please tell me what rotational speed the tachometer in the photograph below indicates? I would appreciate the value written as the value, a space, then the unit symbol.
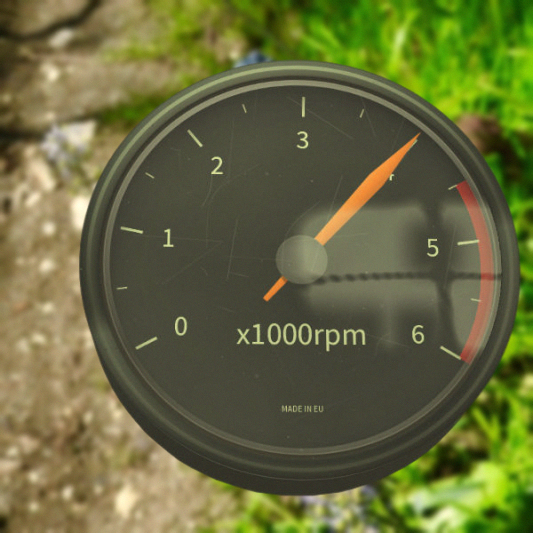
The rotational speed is 4000 rpm
